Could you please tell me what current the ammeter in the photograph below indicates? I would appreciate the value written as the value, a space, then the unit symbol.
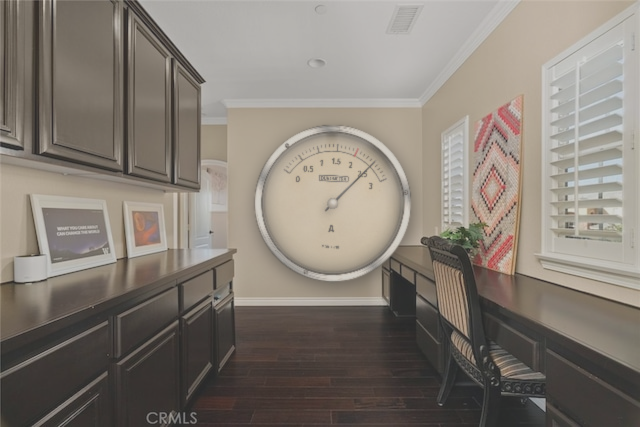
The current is 2.5 A
